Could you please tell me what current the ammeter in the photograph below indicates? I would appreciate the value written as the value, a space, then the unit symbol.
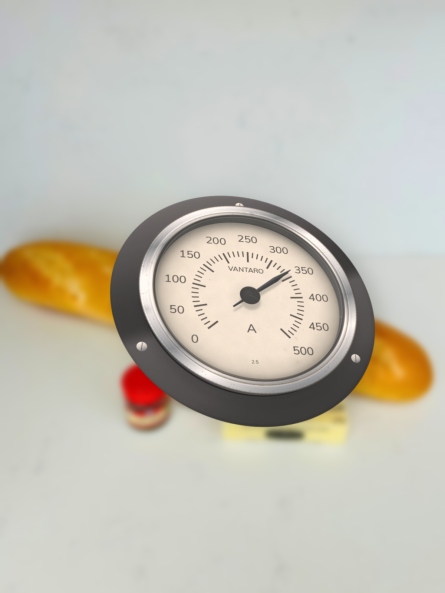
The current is 340 A
